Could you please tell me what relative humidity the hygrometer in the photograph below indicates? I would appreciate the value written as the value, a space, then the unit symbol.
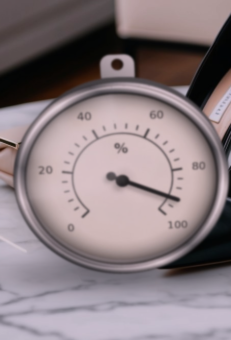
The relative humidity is 92 %
